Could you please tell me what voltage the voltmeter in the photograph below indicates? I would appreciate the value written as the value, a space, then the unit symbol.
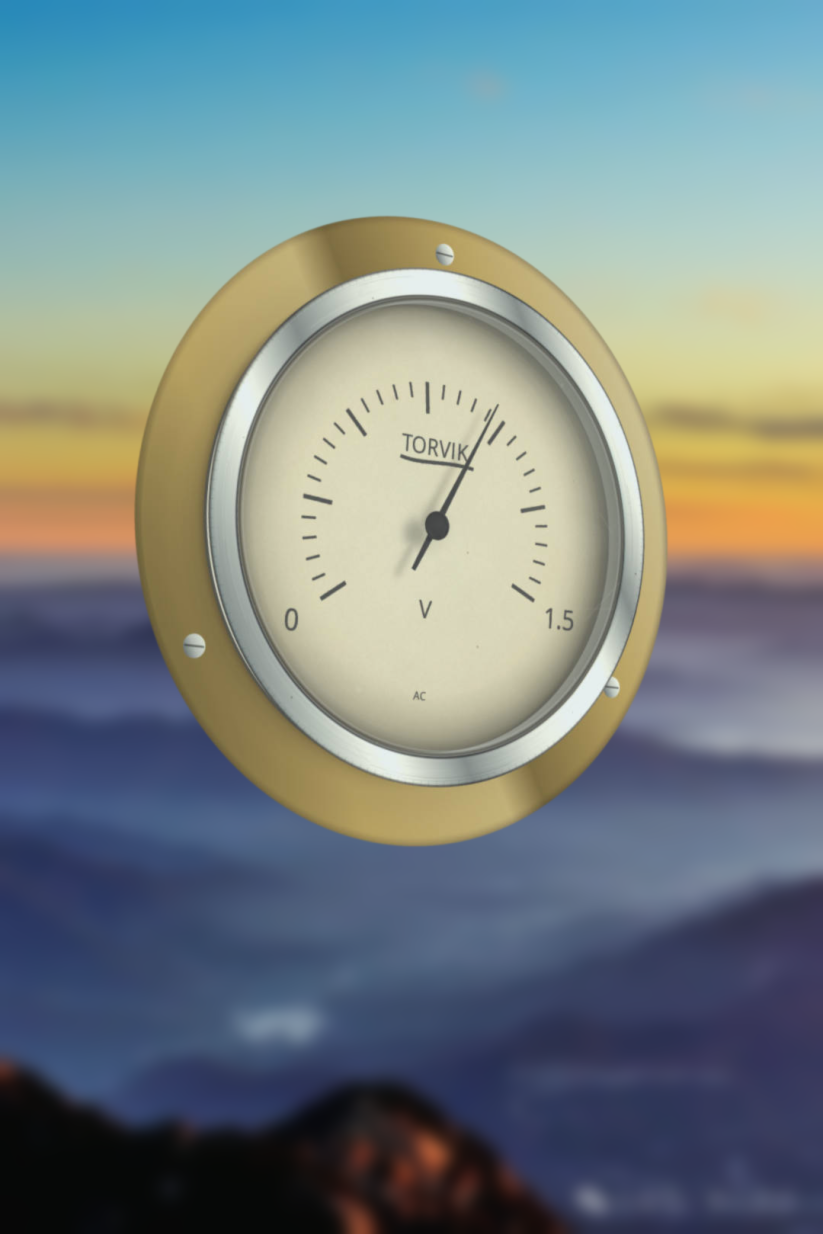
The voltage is 0.95 V
